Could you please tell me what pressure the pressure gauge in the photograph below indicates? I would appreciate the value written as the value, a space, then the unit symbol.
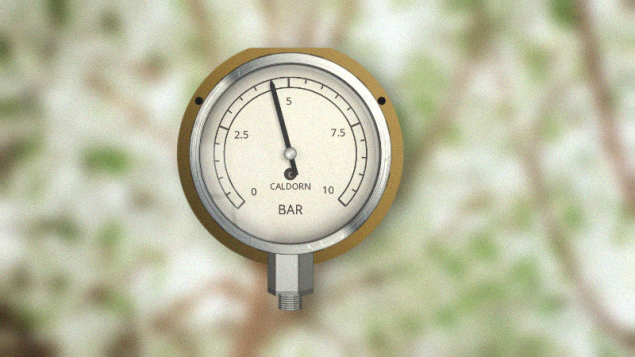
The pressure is 4.5 bar
